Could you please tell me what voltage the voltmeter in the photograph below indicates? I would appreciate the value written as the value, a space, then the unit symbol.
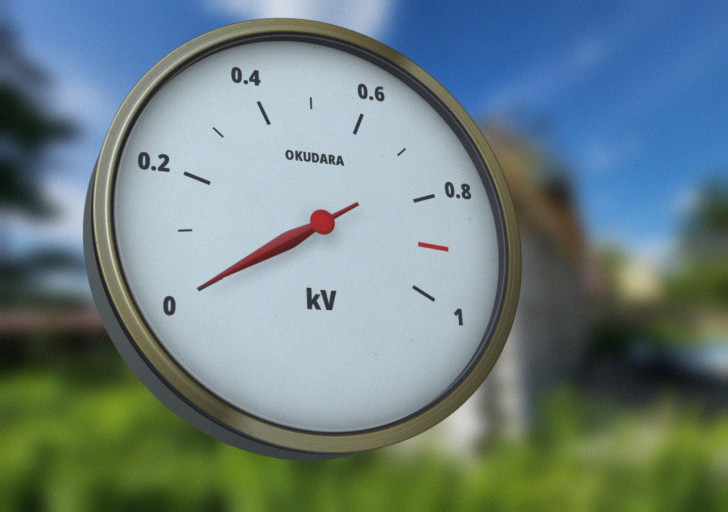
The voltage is 0 kV
